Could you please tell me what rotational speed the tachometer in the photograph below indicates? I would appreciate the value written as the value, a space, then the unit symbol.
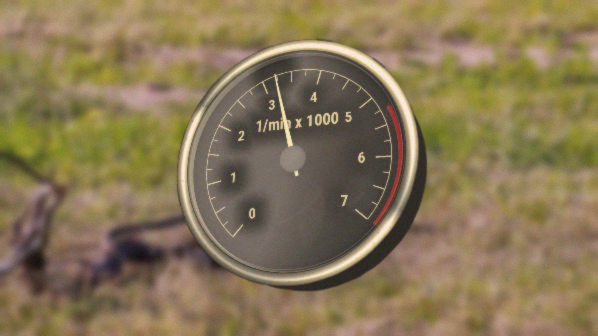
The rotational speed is 3250 rpm
